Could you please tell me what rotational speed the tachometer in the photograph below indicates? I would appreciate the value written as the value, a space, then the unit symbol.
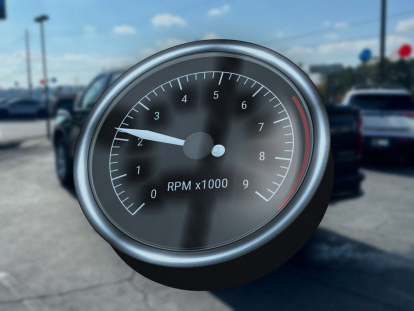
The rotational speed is 2200 rpm
